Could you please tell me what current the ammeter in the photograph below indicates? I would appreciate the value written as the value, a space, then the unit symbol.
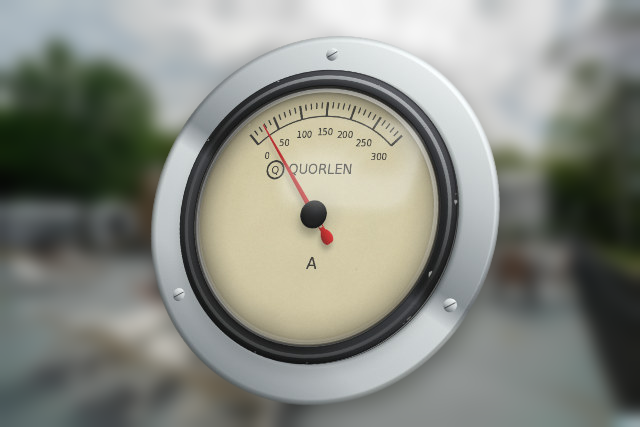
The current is 30 A
